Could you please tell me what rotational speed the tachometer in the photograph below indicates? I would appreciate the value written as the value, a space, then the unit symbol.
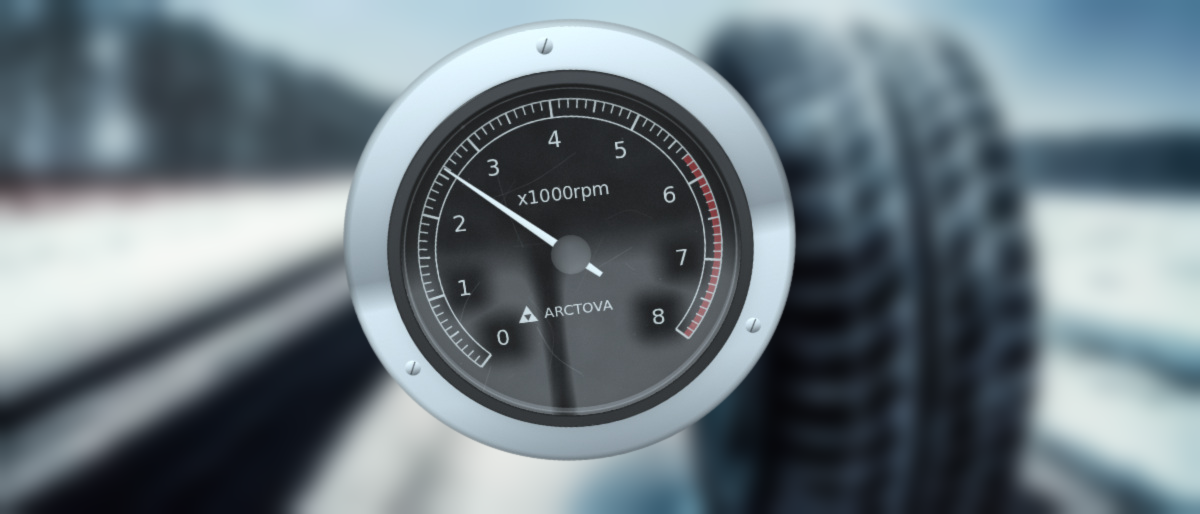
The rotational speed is 2600 rpm
